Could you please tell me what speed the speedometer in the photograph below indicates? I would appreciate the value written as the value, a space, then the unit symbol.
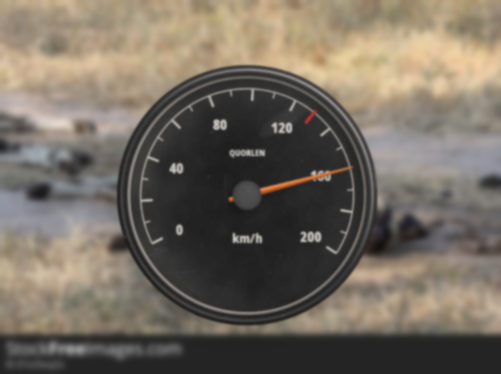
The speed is 160 km/h
